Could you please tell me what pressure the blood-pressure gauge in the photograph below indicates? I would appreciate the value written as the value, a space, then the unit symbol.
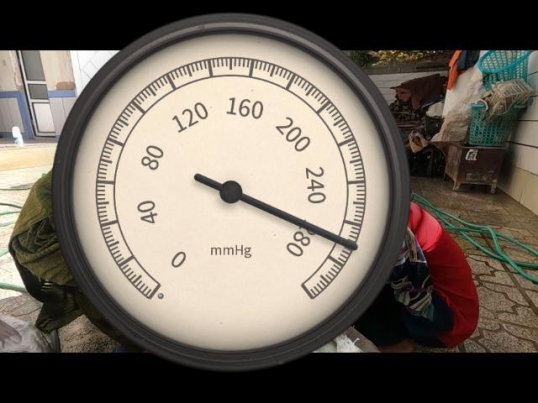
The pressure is 270 mmHg
